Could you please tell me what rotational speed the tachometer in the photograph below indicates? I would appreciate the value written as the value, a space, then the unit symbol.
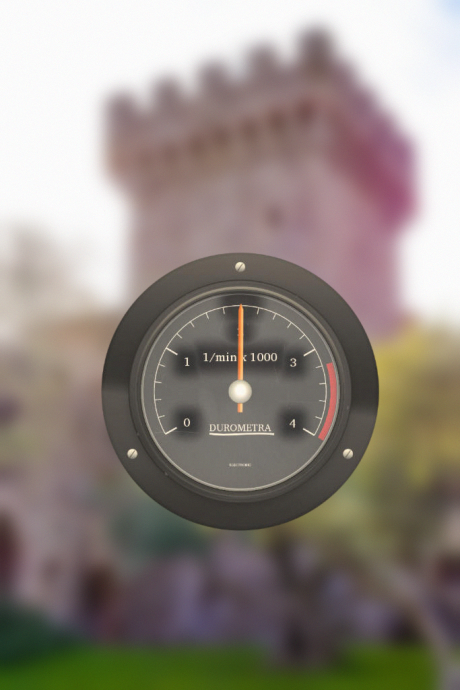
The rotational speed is 2000 rpm
